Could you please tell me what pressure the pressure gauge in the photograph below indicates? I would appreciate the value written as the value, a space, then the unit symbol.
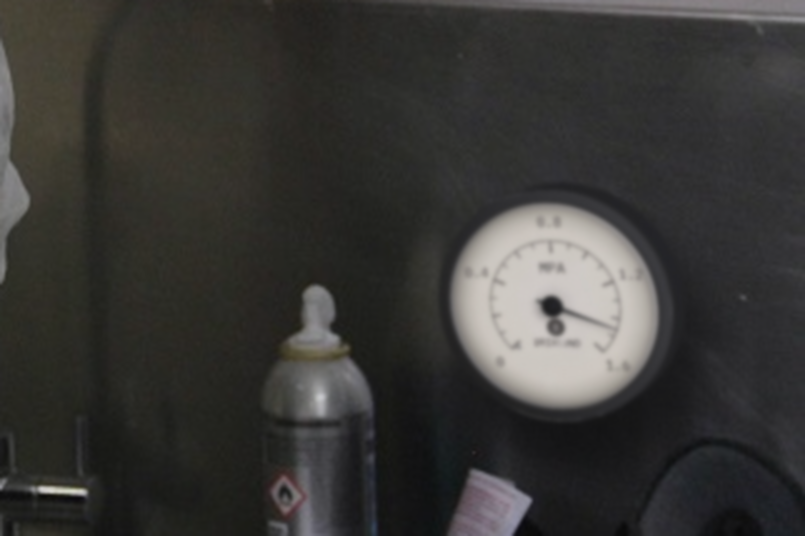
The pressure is 1.45 MPa
